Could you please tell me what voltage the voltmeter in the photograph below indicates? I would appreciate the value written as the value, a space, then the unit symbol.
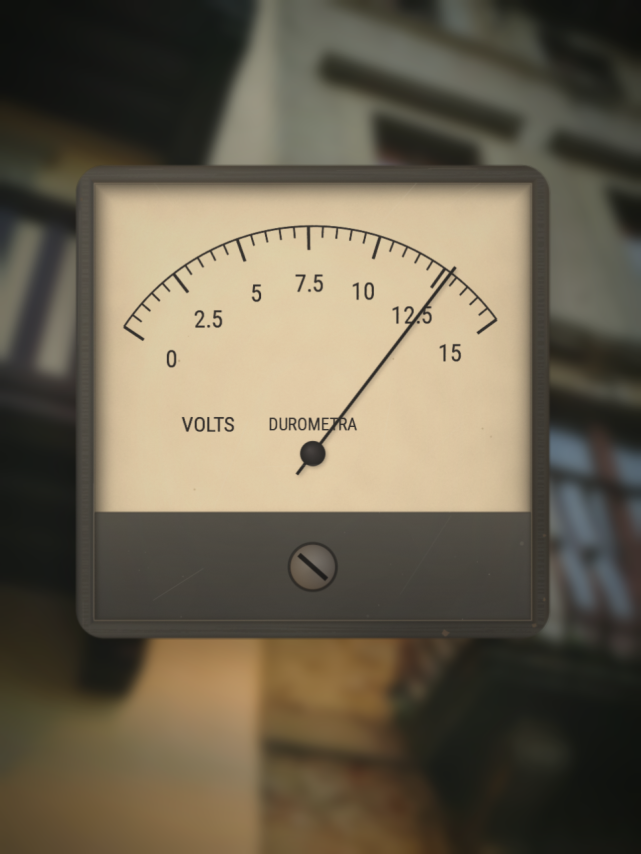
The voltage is 12.75 V
